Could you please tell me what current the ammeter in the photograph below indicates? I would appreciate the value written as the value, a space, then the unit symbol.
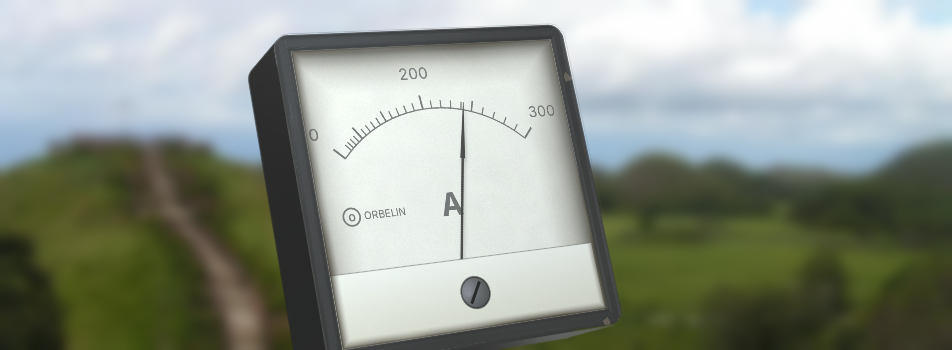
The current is 240 A
